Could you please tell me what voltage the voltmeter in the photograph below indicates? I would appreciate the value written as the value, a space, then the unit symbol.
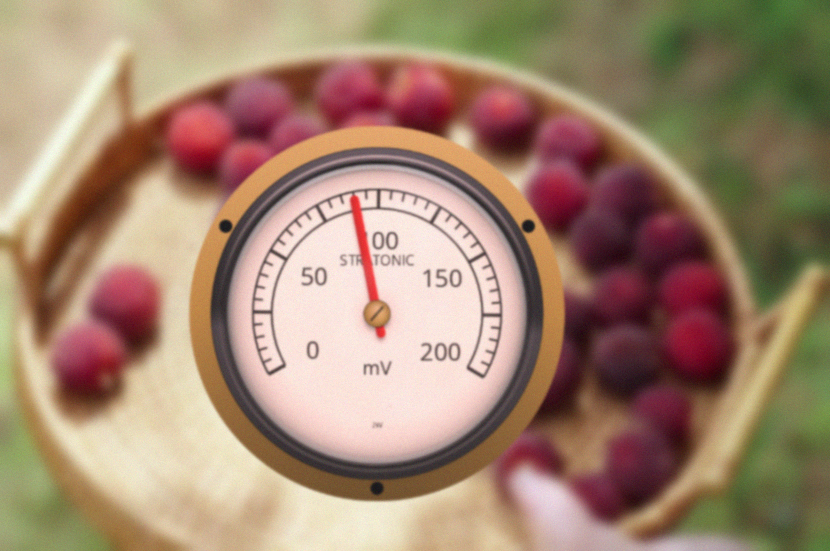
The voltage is 90 mV
